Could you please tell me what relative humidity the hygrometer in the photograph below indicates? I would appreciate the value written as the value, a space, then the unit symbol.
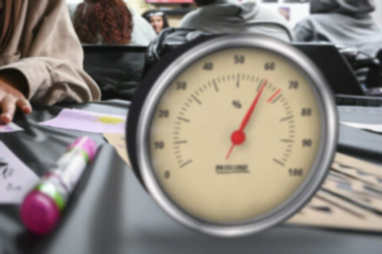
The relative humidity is 60 %
